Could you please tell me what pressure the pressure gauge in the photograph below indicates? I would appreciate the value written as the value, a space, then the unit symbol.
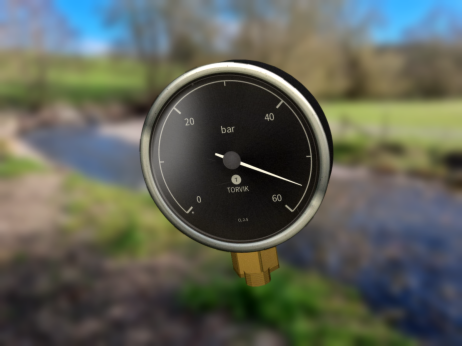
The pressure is 55 bar
